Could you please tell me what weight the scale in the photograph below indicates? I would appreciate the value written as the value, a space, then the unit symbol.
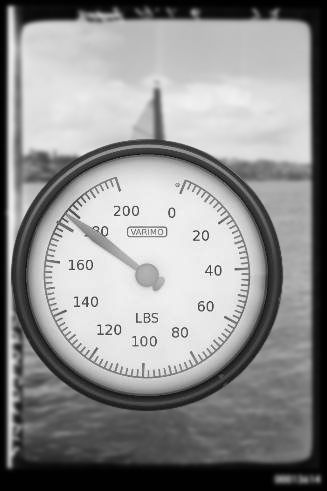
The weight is 178 lb
